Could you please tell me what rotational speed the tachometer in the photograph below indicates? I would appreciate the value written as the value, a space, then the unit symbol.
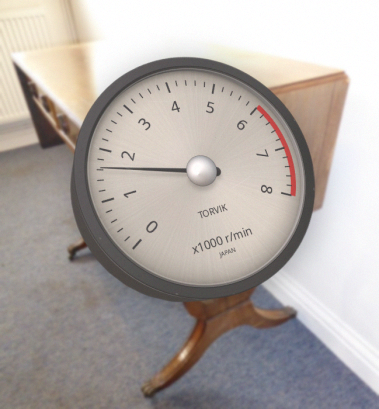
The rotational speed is 1600 rpm
